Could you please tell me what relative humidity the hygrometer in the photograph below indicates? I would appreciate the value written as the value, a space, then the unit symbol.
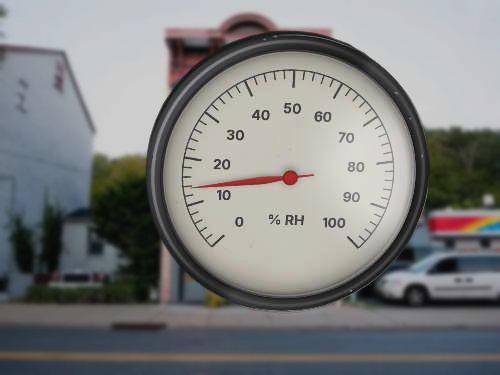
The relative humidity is 14 %
